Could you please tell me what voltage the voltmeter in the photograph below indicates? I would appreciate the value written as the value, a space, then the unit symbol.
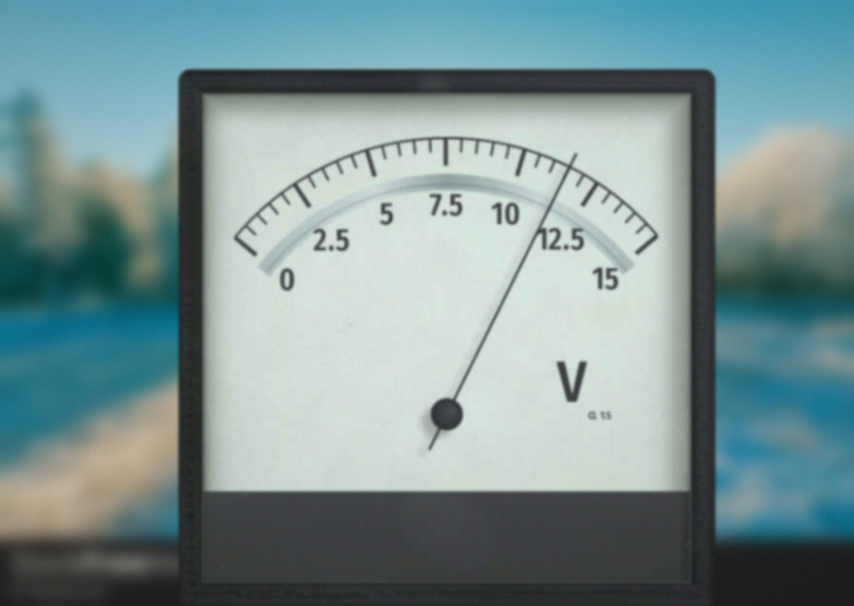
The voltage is 11.5 V
